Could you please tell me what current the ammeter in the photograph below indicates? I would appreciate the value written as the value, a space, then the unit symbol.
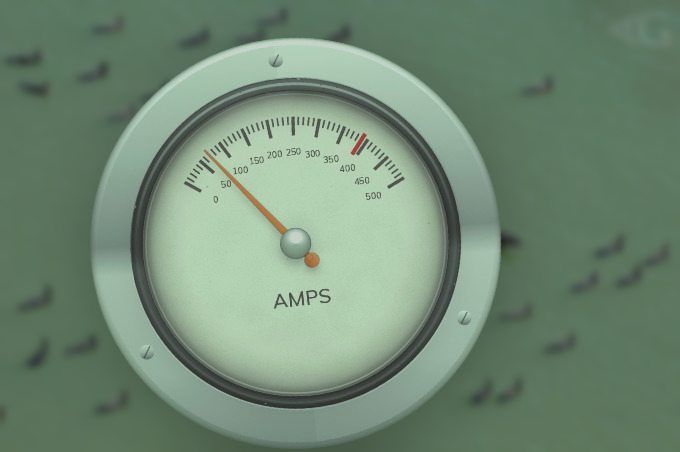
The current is 70 A
